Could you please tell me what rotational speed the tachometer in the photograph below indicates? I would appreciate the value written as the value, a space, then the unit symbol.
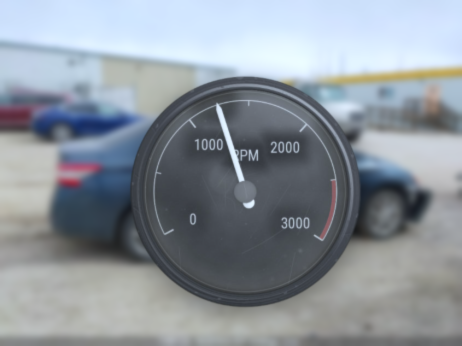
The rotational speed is 1250 rpm
